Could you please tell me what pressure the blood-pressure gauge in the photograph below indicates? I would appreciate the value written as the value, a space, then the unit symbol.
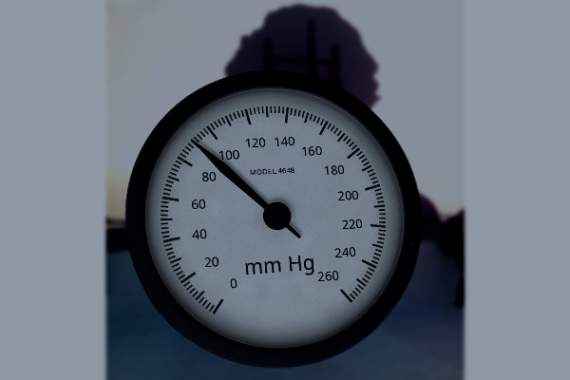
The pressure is 90 mmHg
